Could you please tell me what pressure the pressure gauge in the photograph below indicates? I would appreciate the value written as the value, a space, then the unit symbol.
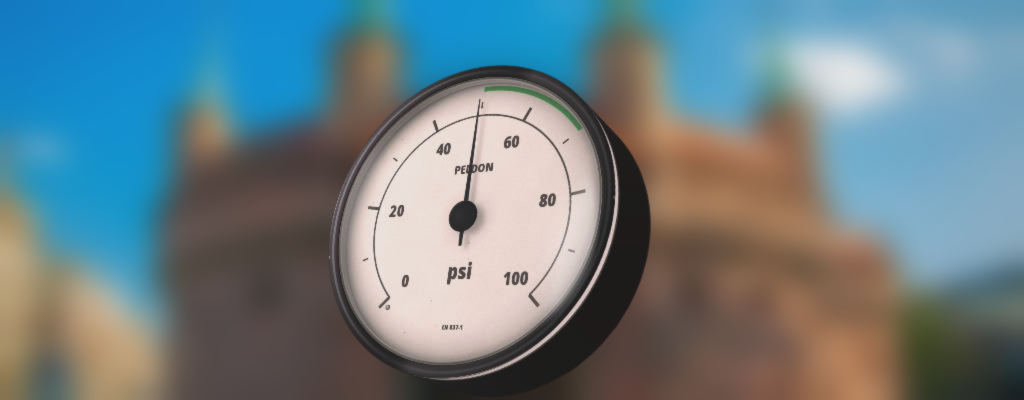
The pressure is 50 psi
